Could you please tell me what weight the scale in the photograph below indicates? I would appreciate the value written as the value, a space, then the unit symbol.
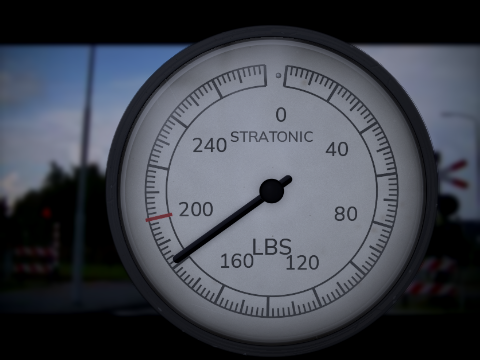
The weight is 182 lb
